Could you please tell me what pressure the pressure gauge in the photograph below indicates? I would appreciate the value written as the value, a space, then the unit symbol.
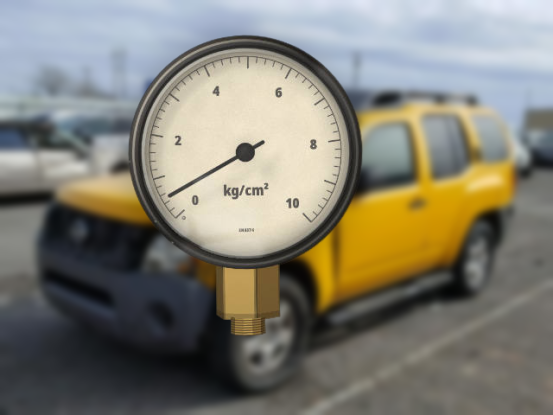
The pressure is 0.5 kg/cm²
